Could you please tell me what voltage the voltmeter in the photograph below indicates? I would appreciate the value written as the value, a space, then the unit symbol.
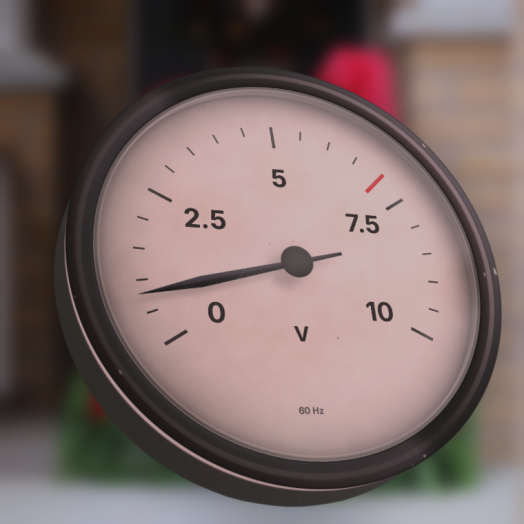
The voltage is 0.75 V
